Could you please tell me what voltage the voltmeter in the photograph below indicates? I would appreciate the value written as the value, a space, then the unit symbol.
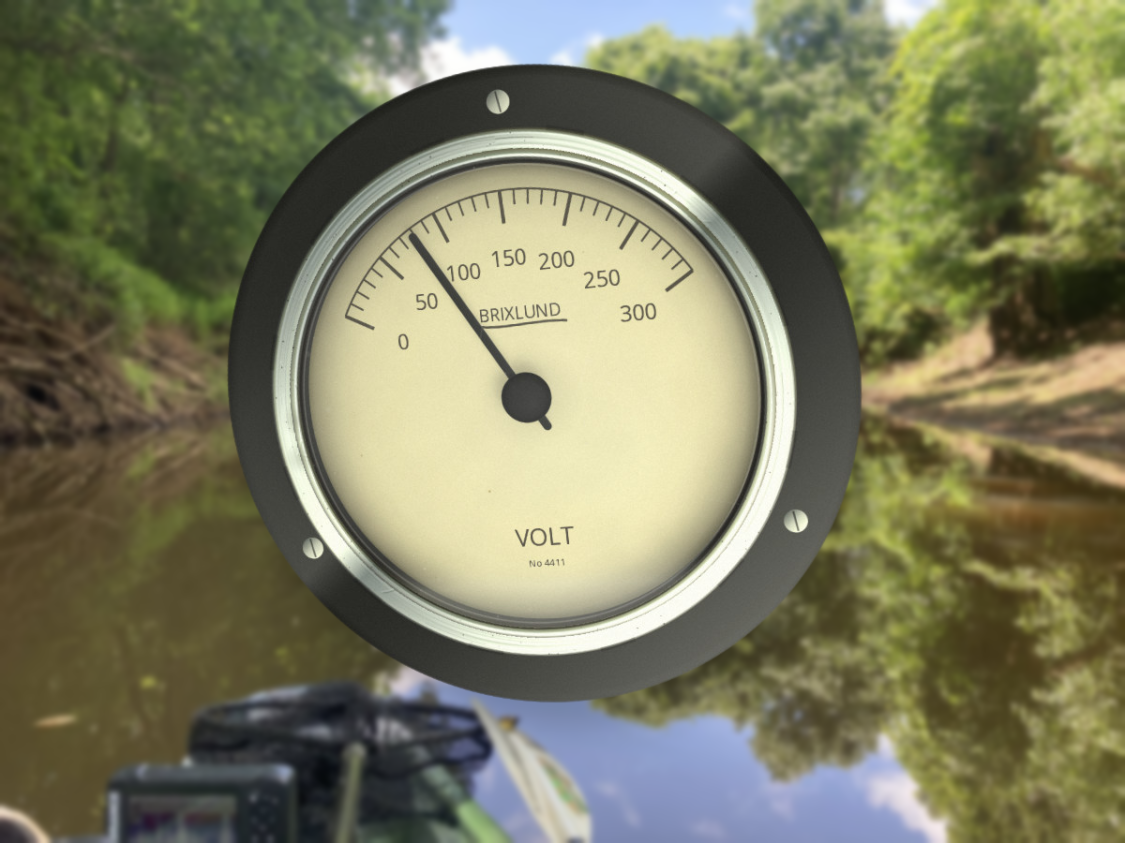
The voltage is 80 V
